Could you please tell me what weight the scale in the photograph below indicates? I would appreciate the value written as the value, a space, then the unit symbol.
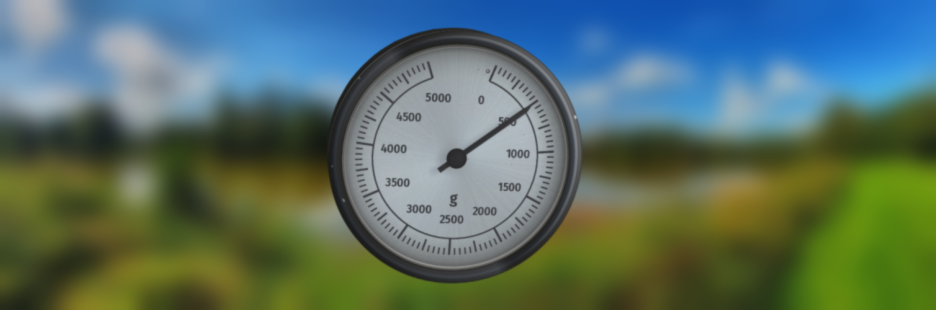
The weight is 500 g
